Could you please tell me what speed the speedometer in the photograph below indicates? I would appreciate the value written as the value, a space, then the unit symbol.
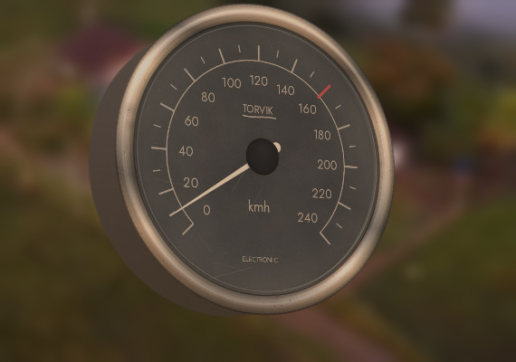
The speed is 10 km/h
